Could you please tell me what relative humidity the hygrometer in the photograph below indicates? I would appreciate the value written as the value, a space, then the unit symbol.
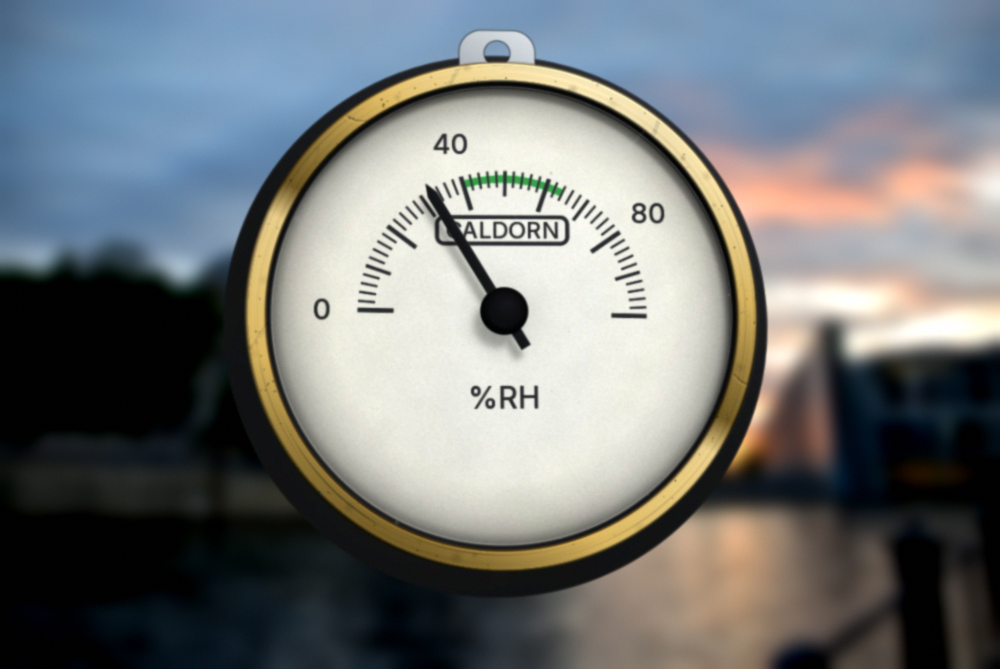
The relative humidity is 32 %
